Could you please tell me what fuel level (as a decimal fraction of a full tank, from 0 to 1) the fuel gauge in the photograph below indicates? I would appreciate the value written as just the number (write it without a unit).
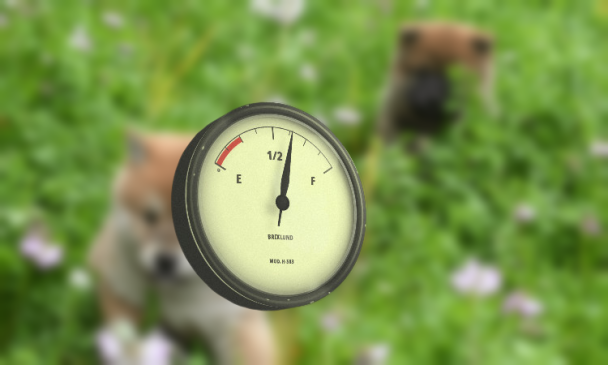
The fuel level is 0.625
